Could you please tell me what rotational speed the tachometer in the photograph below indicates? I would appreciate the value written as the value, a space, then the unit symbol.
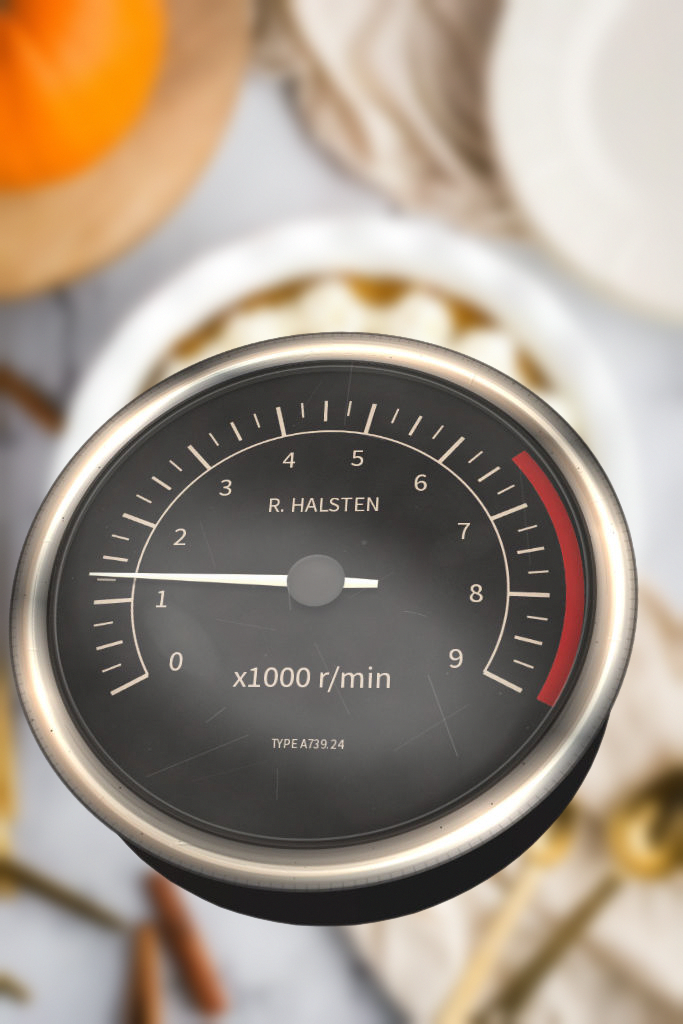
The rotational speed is 1250 rpm
